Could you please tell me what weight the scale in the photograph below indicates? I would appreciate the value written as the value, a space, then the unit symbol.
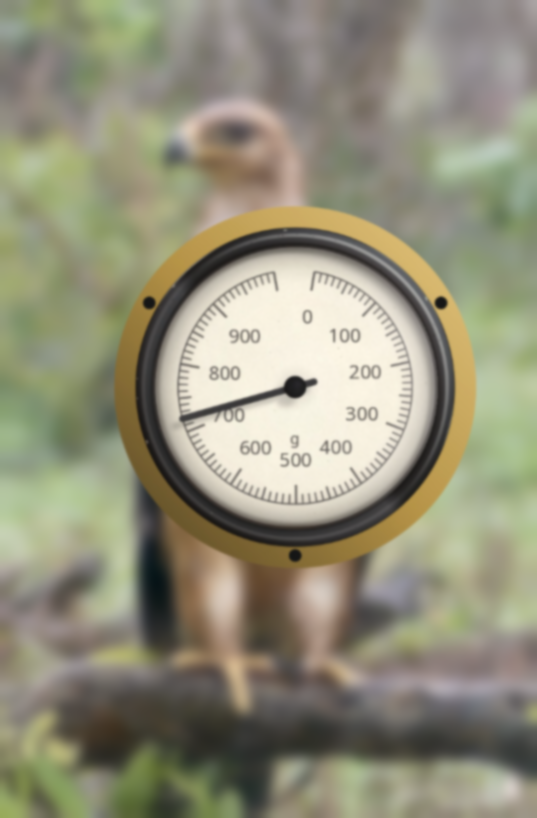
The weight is 720 g
